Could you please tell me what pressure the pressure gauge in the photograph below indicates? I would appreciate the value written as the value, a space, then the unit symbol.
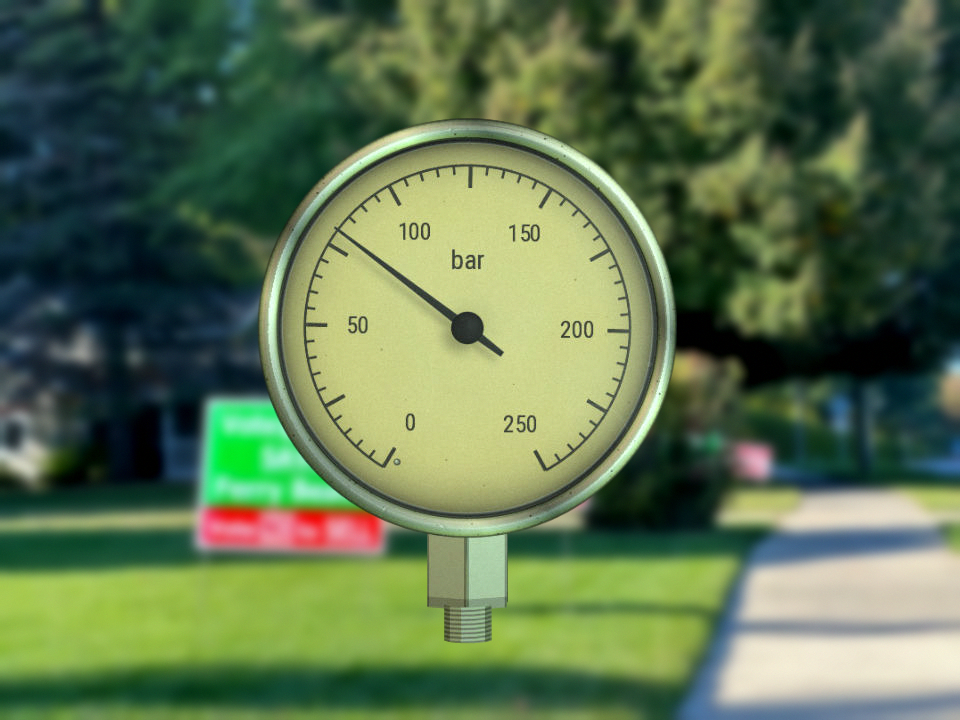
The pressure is 80 bar
